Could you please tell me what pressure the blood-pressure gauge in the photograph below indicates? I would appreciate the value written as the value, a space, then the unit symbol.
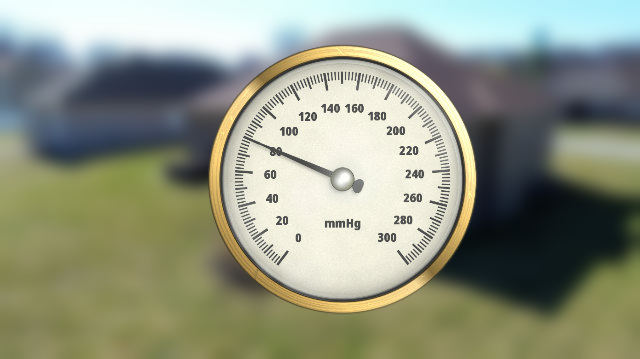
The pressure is 80 mmHg
